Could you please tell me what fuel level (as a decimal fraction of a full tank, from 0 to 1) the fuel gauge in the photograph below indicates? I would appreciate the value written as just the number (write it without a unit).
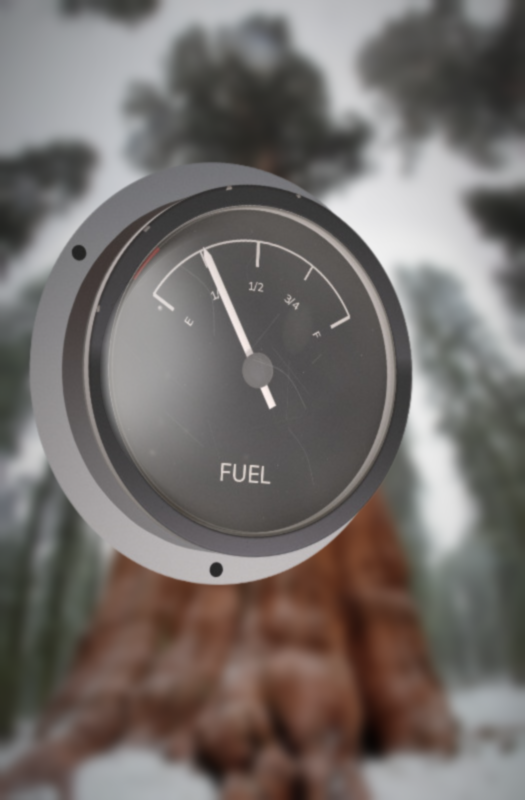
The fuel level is 0.25
